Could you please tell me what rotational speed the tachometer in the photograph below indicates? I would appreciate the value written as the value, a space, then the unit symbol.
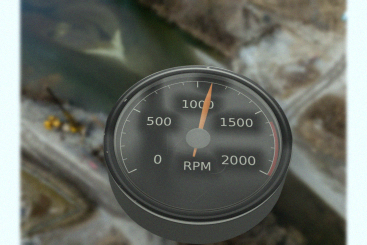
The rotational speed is 1100 rpm
